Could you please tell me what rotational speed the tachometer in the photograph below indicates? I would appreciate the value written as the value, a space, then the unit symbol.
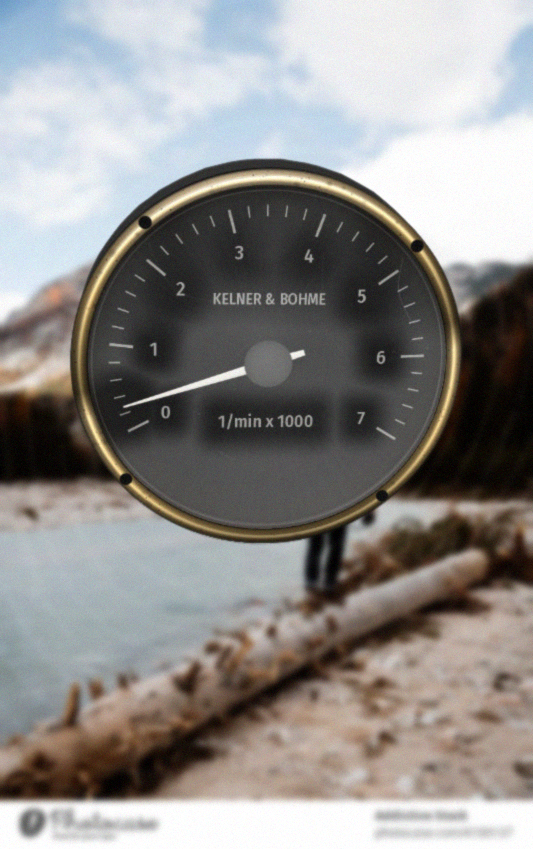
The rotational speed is 300 rpm
